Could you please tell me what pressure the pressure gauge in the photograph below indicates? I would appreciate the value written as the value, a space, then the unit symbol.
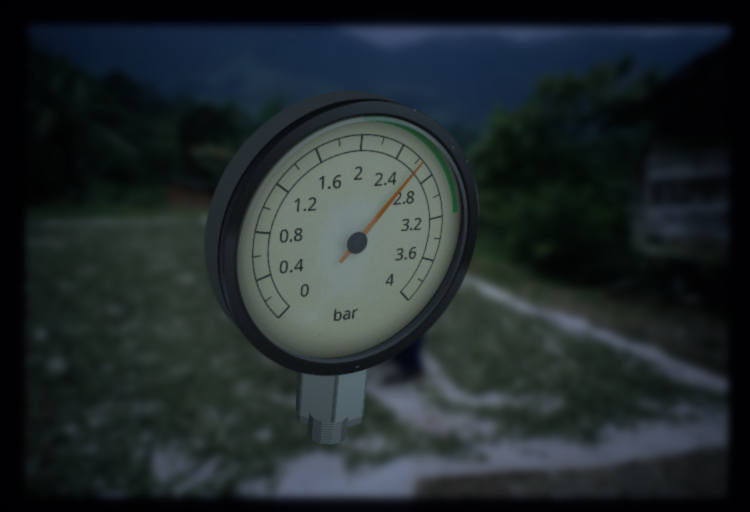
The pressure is 2.6 bar
